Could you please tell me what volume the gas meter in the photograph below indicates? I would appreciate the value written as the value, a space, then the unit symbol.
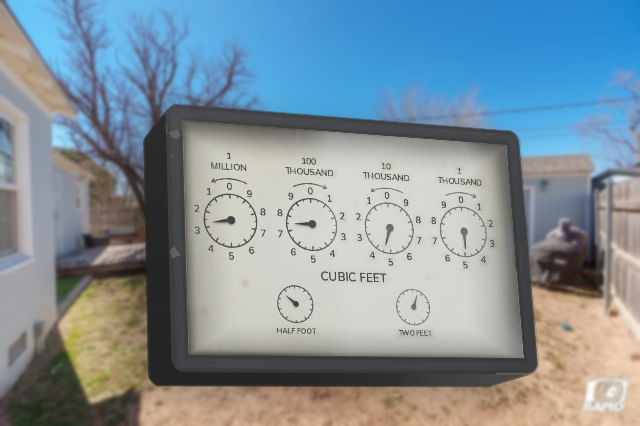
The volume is 274500 ft³
